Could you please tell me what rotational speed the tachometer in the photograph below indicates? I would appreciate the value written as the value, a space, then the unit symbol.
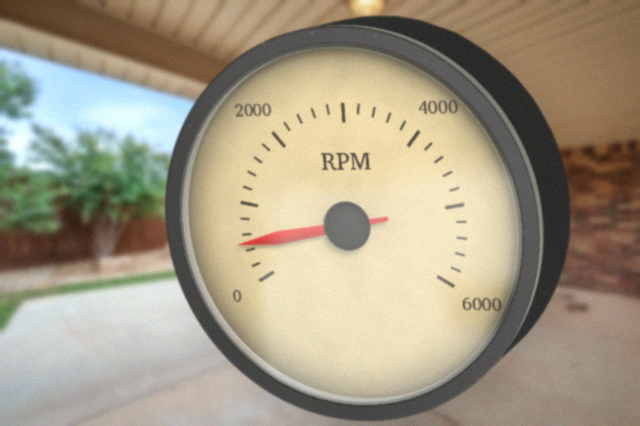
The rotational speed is 500 rpm
